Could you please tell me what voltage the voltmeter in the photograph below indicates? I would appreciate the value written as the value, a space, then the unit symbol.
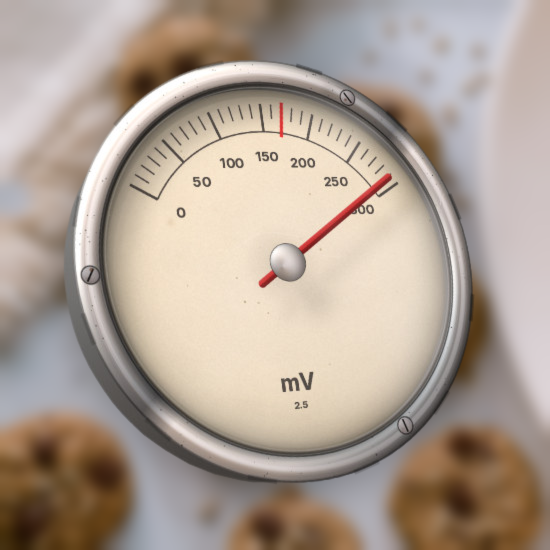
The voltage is 290 mV
